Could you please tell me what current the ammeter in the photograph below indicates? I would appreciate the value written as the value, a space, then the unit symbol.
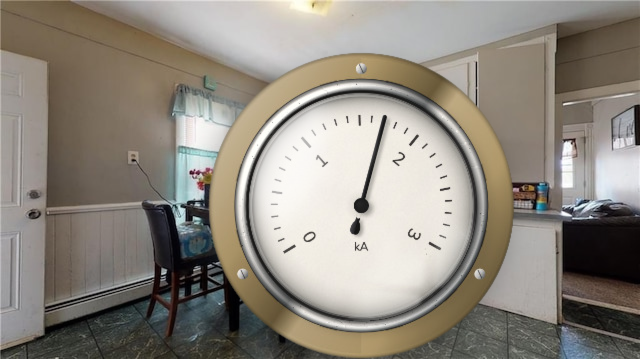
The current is 1.7 kA
